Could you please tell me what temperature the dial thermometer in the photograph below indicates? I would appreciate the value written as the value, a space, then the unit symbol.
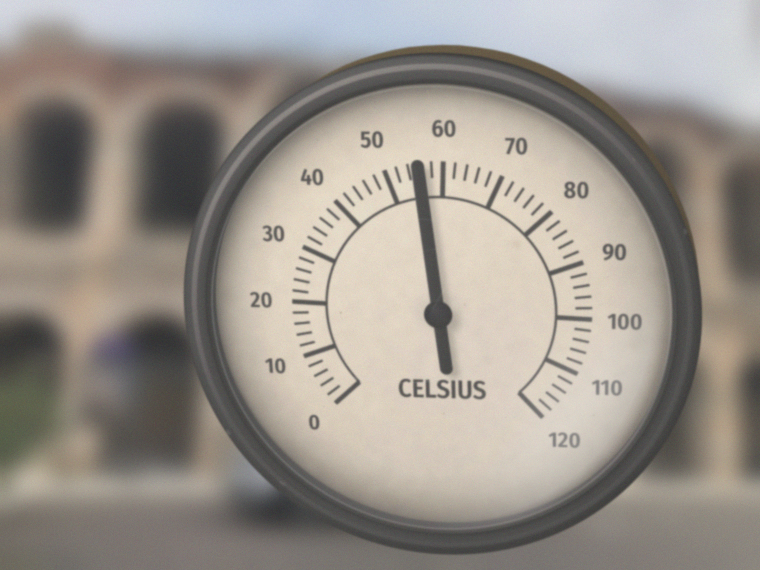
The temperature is 56 °C
